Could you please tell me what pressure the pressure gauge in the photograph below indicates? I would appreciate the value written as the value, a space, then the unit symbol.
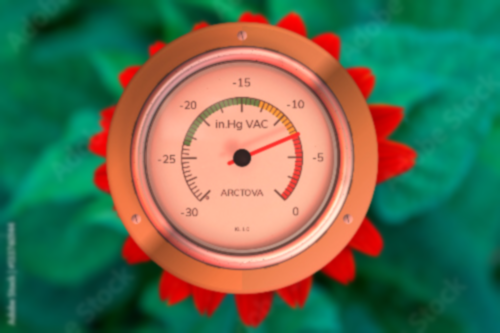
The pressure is -7.5 inHg
